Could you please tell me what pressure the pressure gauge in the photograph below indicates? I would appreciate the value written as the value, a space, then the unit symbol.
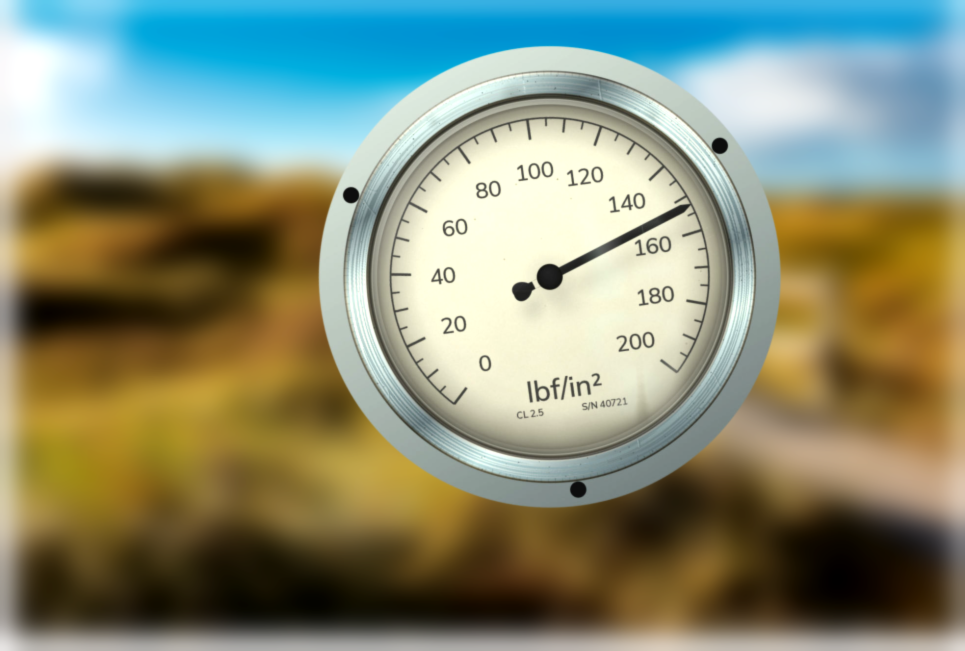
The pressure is 152.5 psi
